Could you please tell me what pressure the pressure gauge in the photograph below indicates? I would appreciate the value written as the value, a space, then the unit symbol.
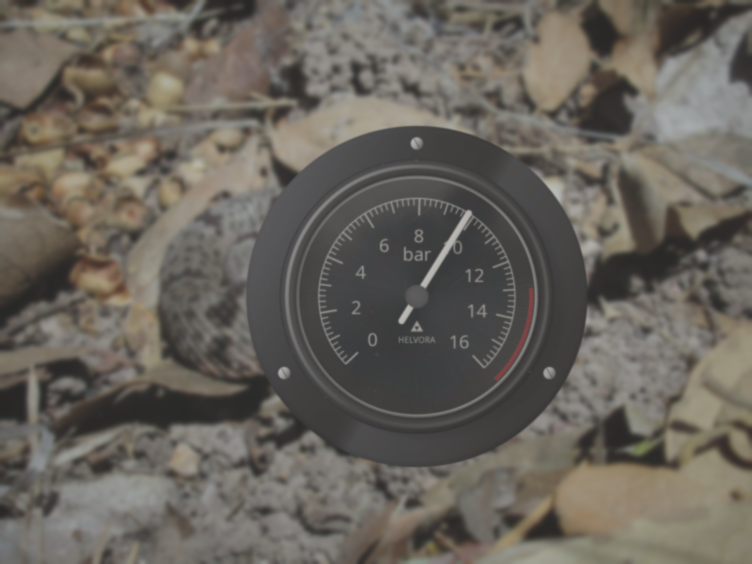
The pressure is 9.8 bar
